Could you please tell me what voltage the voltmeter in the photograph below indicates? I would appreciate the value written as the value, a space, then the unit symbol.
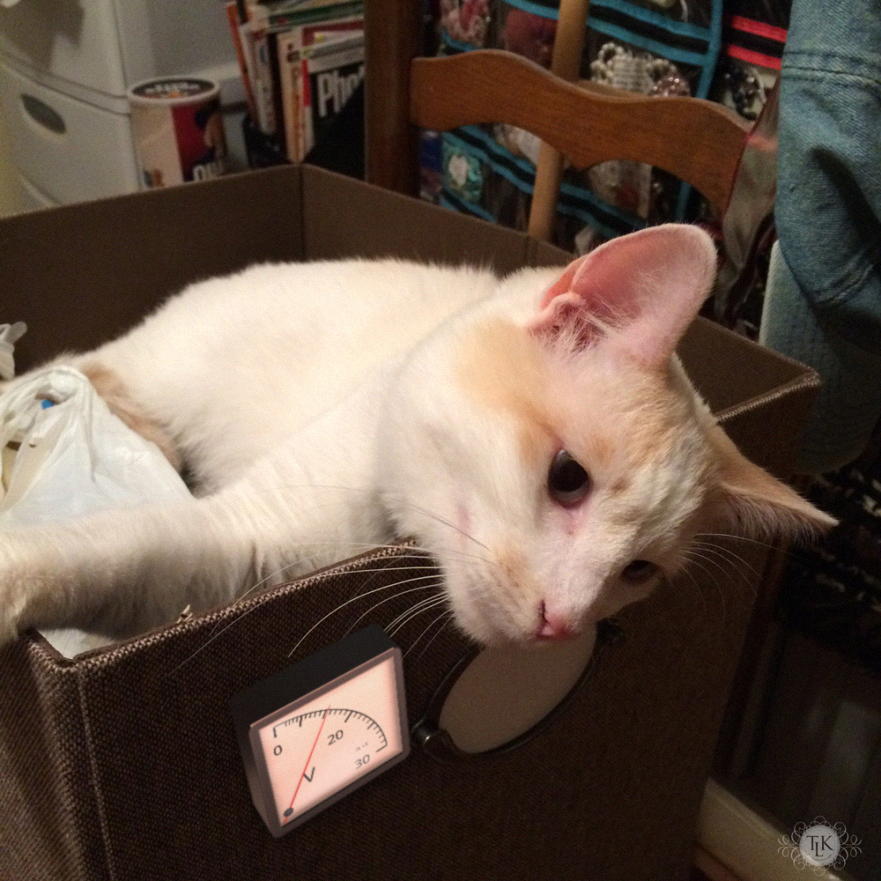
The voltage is 15 V
